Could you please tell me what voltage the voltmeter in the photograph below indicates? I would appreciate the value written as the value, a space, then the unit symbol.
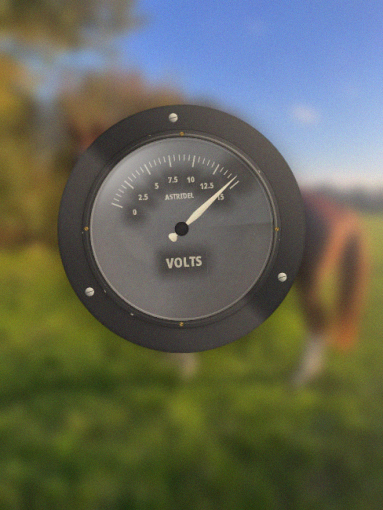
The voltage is 14.5 V
